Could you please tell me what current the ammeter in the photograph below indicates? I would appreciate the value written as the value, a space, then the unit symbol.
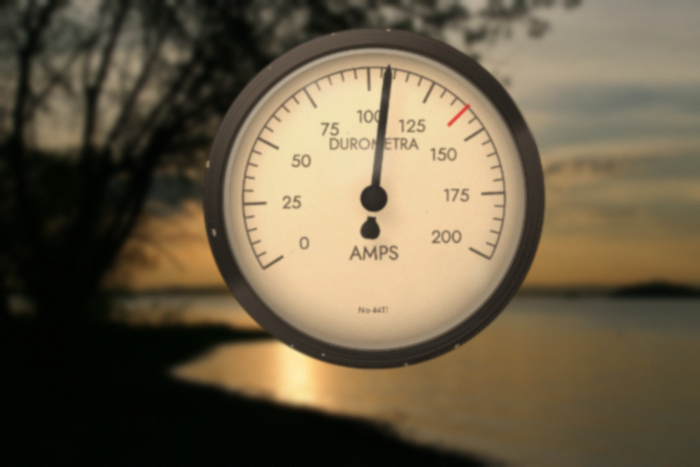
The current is 107.5 A
